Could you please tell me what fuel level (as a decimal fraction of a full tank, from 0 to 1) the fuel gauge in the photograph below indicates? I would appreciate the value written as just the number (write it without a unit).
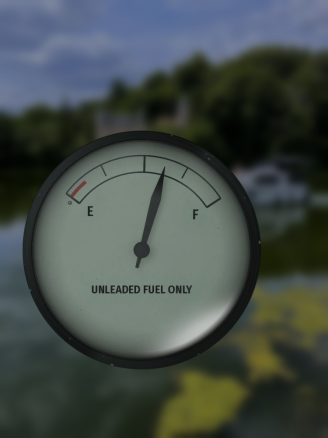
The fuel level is 0.625
